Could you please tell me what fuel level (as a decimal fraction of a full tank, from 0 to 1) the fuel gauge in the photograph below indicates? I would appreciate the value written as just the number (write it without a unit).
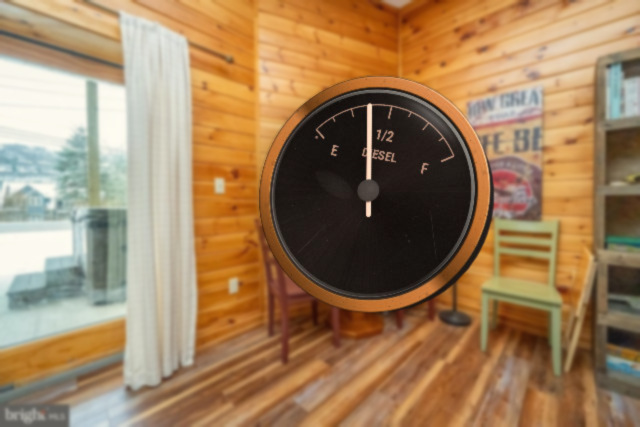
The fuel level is 0.375
